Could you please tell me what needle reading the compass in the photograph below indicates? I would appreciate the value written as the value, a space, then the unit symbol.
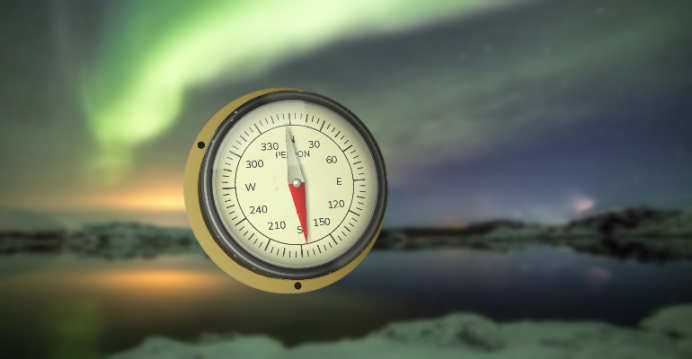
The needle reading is 175 °
